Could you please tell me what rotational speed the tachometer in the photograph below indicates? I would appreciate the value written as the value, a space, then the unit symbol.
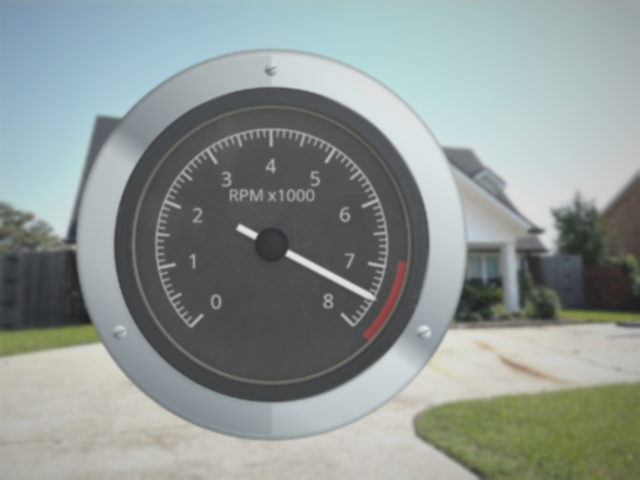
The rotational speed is 7500 rpm
